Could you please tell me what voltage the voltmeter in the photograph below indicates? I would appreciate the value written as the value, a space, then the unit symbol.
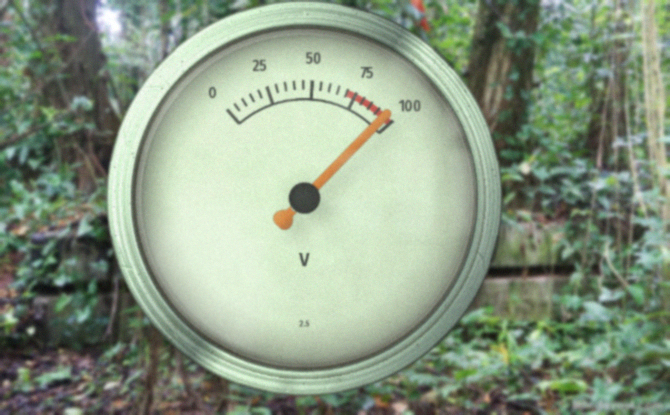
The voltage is 95 V
